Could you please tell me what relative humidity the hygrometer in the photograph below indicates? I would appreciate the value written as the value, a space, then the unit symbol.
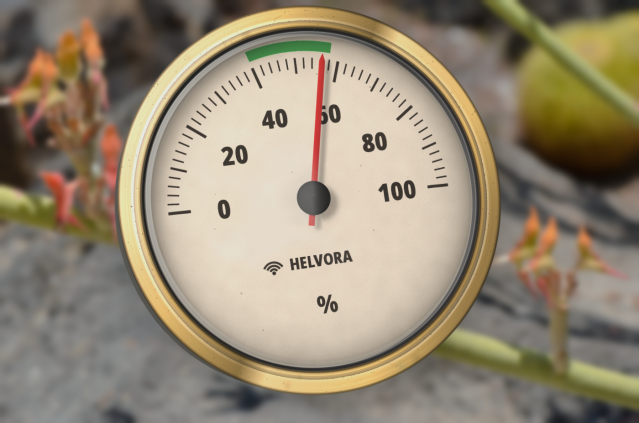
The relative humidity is 56 %
